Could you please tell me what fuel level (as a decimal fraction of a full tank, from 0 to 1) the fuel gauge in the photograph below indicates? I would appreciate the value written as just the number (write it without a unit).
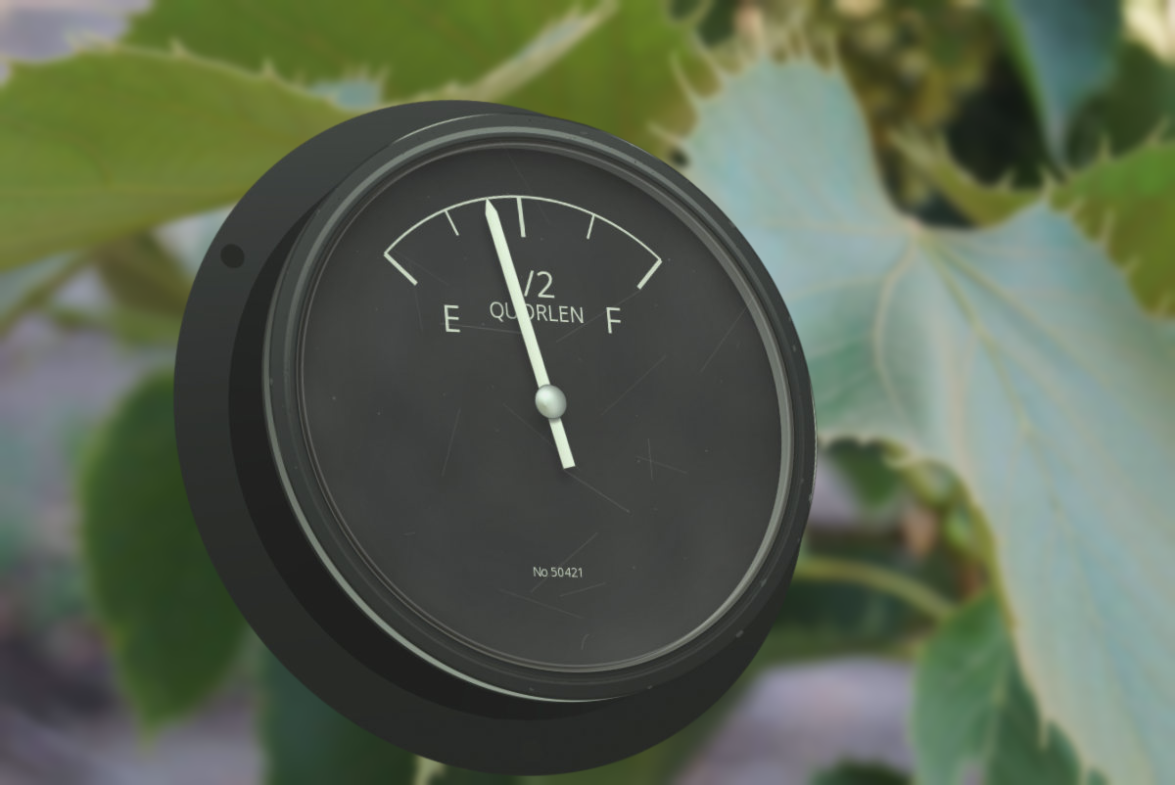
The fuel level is 0.375
